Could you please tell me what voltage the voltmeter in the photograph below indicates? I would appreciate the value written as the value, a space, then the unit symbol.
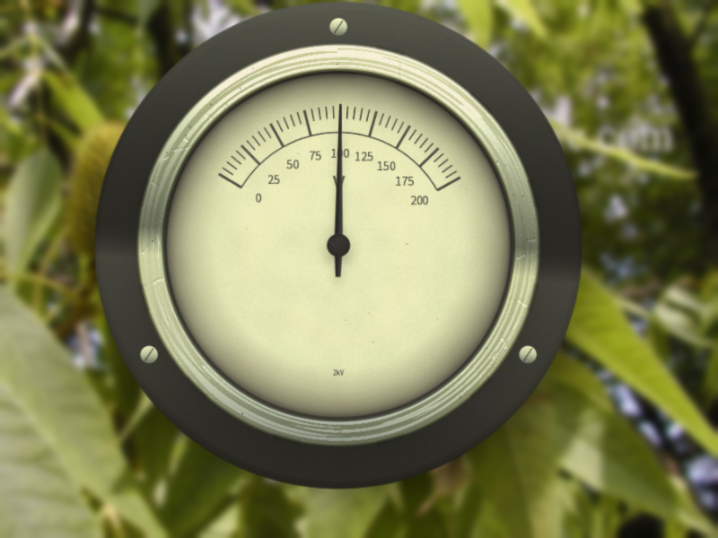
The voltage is 100 V
